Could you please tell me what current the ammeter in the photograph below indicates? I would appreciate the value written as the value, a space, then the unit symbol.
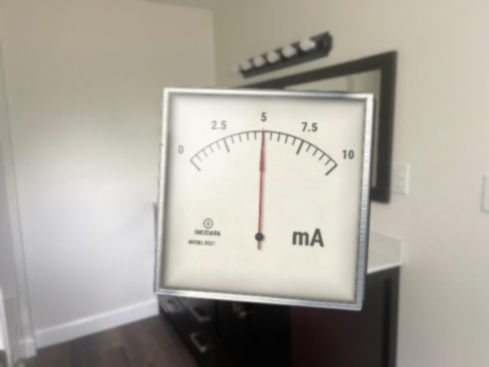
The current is 5 mA
